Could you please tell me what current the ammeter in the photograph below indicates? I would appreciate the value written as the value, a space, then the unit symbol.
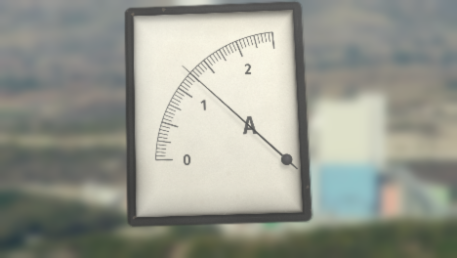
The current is 1.25 A
